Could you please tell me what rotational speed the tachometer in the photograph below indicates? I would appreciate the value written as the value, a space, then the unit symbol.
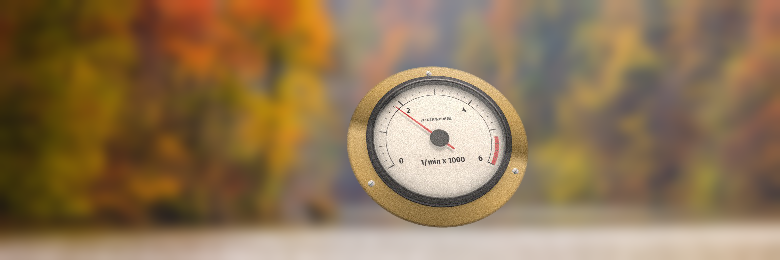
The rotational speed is 1800 rpm
